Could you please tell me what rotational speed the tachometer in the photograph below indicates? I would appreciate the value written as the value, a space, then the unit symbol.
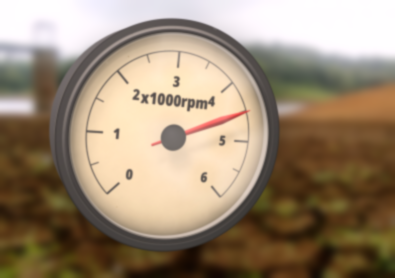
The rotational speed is 4500 rpm
